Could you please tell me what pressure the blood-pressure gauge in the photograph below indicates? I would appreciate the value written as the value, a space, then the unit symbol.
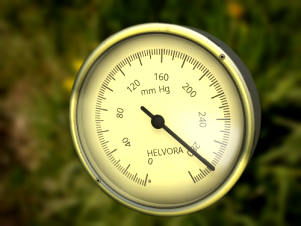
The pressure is 280 mmHg
